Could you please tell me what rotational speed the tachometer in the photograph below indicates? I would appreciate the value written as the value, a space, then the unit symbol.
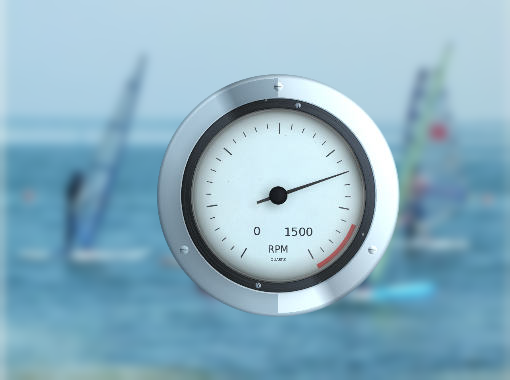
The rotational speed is 1100 rpm
